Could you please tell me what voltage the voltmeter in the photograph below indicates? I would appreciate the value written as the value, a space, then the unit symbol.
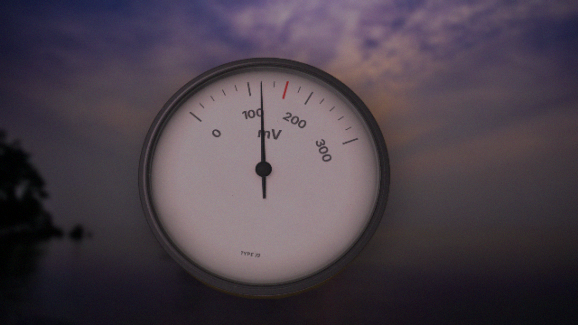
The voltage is 120 mV
